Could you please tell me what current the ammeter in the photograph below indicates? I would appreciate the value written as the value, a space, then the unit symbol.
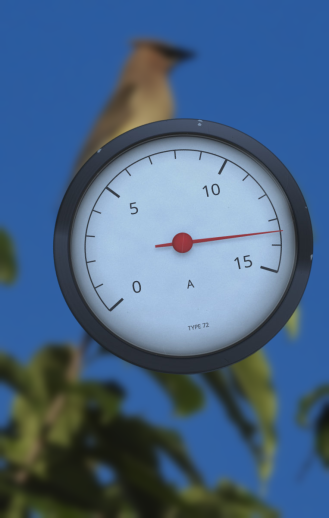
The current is 13.5 A
